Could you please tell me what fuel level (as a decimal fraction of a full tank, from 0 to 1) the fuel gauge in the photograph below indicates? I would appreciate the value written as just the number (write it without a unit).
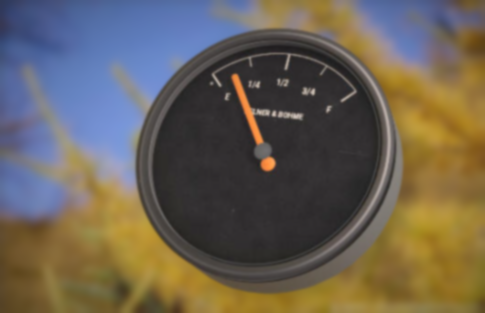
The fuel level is 0.125
